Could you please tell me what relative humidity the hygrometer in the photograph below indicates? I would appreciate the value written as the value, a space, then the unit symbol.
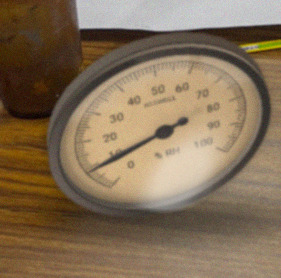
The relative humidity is 10 %
